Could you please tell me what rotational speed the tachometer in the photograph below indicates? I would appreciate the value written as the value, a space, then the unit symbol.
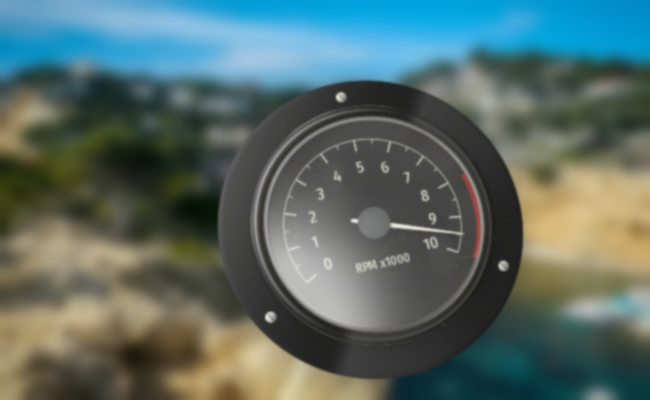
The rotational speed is 9500 rpm
